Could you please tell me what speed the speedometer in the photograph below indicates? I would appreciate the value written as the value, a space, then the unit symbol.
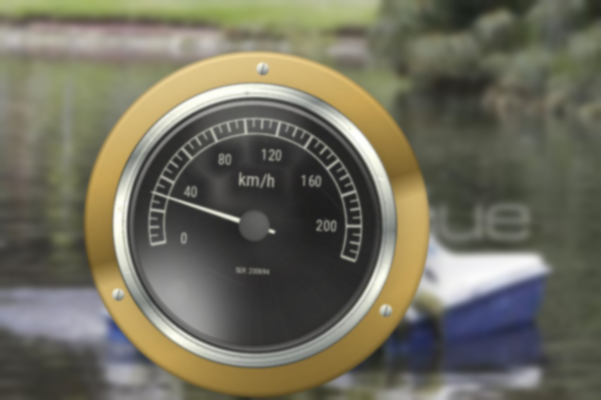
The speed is 30 km/h
